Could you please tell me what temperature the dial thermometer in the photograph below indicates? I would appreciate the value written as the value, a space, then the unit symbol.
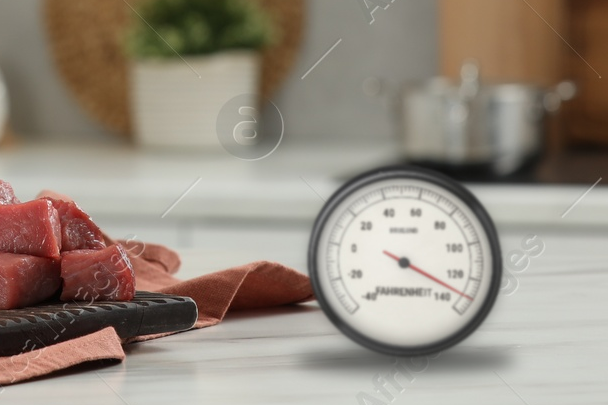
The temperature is 130 °F
